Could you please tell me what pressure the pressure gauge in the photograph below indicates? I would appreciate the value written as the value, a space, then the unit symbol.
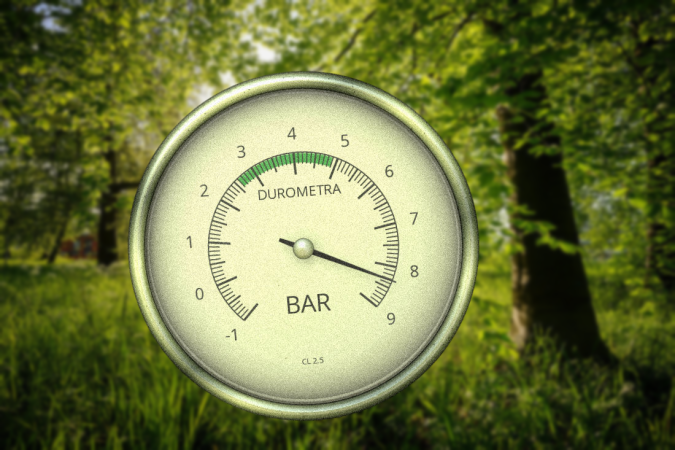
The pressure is 8.3 bar
